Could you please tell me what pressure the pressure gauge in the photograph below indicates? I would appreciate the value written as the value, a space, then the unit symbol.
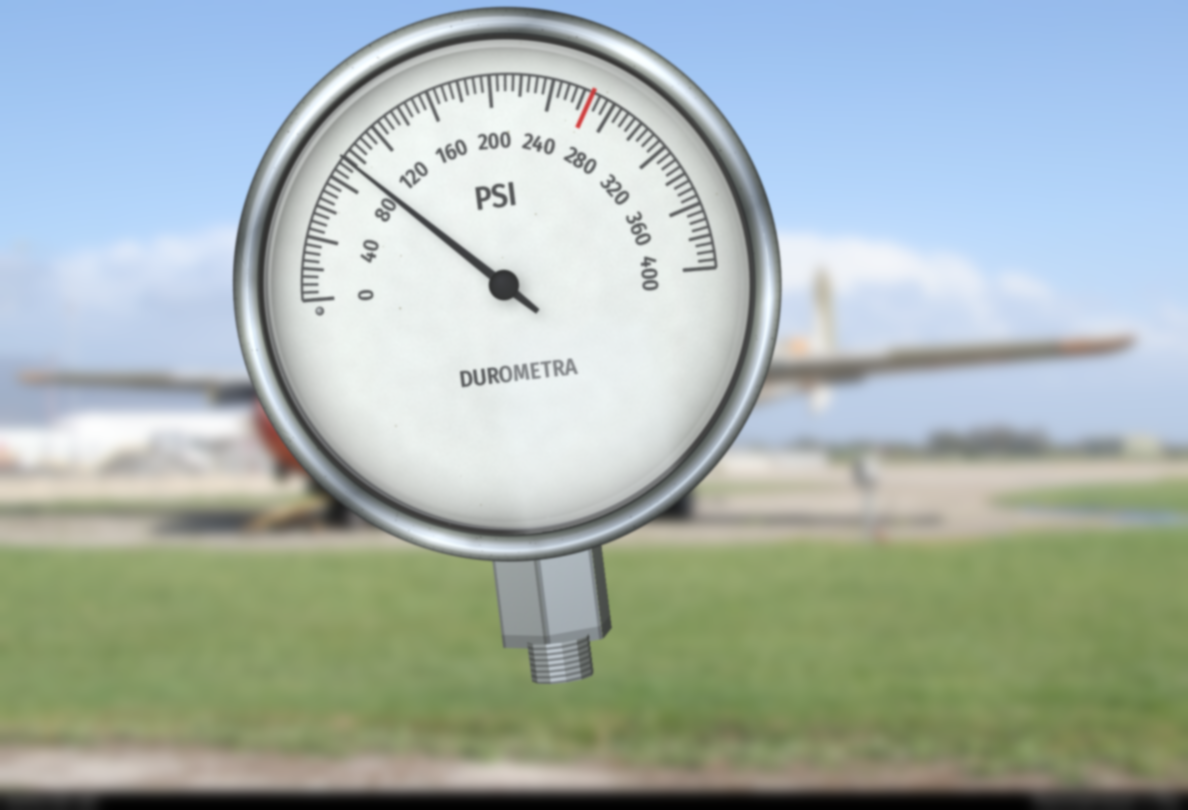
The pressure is 95 psi
